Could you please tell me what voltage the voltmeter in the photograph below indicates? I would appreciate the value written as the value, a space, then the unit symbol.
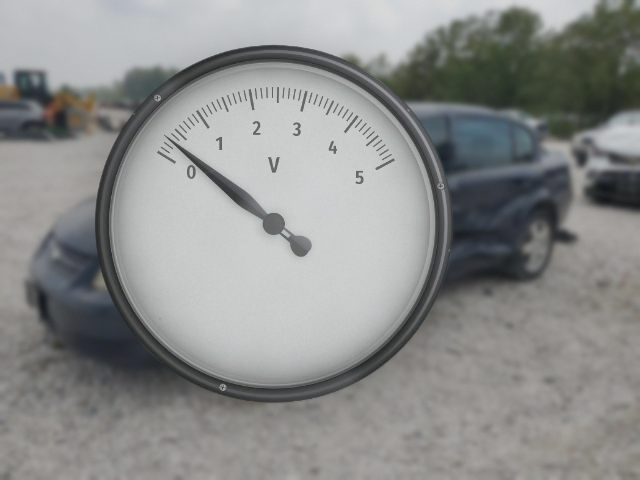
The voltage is 0.3 V
